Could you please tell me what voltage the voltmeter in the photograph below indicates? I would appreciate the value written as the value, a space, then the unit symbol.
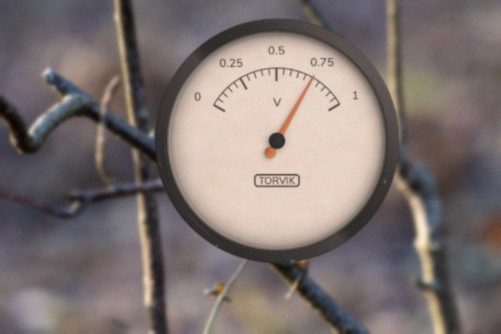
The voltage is 0.75 V
